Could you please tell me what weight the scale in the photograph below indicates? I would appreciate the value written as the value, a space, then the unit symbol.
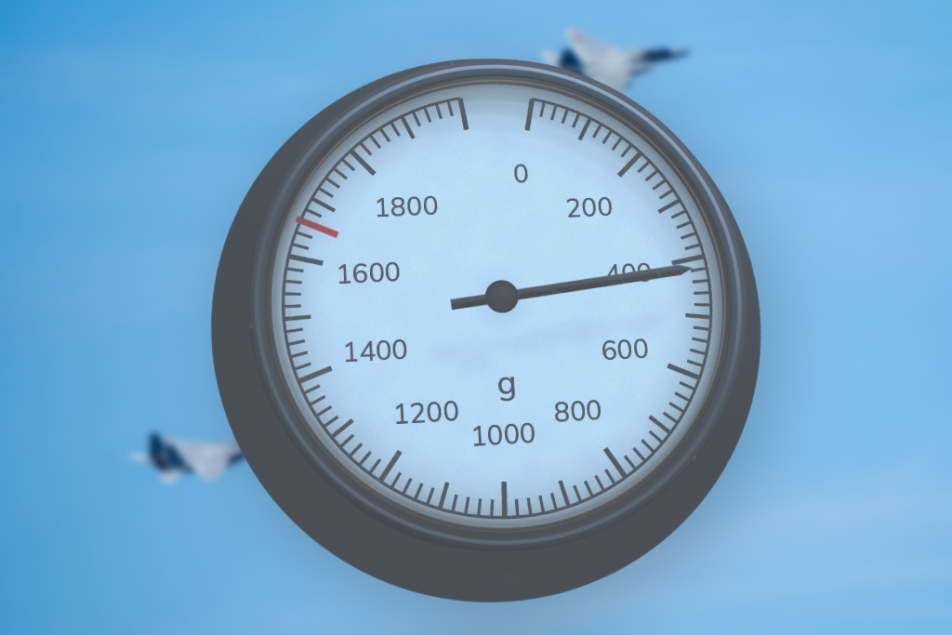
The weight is 420 g
